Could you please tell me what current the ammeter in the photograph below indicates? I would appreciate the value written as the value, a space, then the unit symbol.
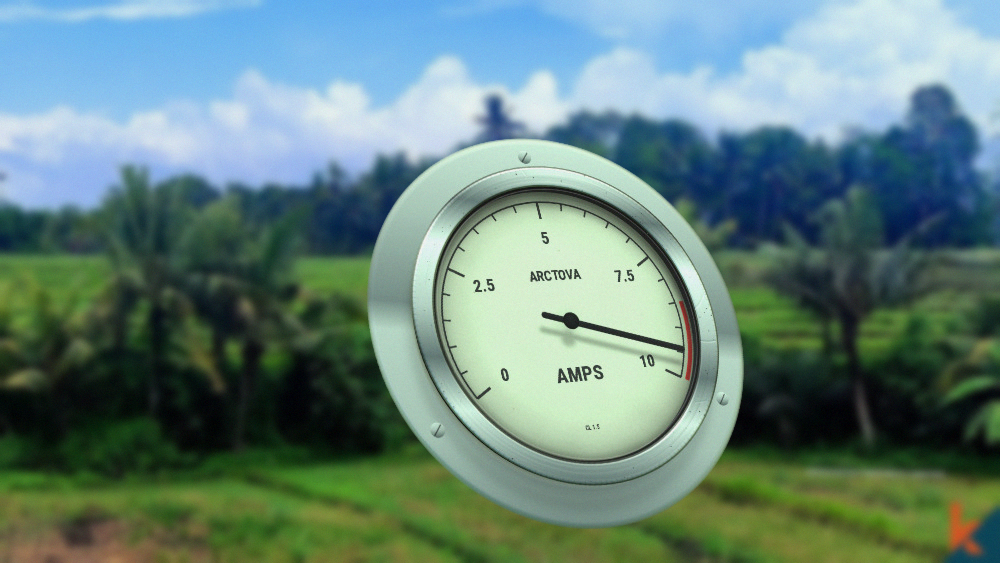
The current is 9.5 A
